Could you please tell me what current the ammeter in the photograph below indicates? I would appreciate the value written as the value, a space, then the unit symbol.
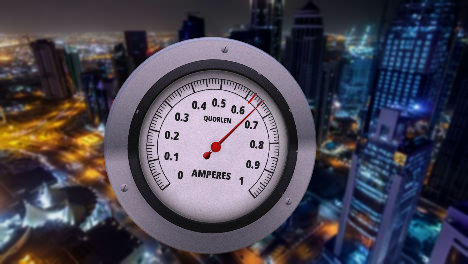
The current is 0.65 A
